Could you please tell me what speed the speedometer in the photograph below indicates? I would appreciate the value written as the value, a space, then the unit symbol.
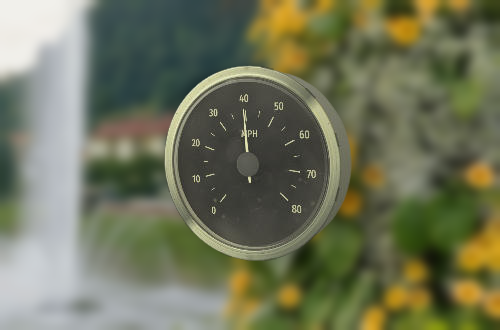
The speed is 40 mph
